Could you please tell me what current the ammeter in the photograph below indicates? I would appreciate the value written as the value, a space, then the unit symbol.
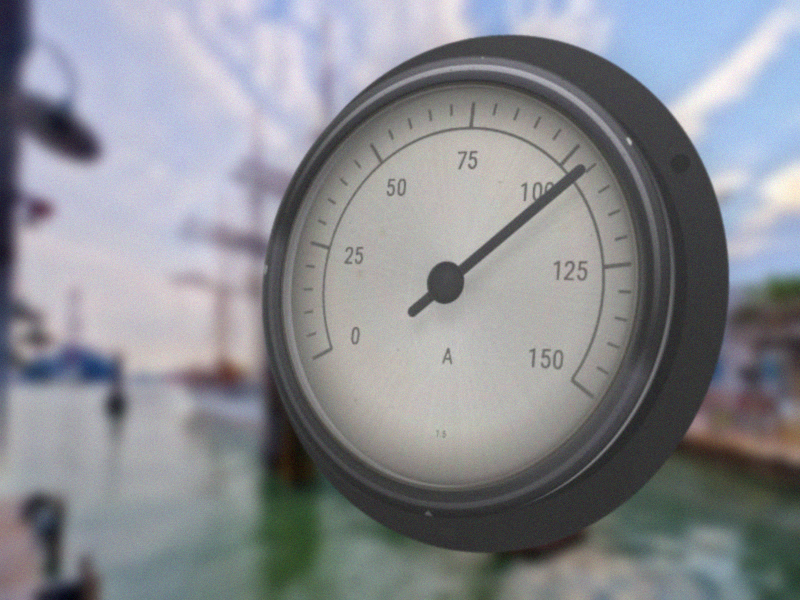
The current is 105 A
